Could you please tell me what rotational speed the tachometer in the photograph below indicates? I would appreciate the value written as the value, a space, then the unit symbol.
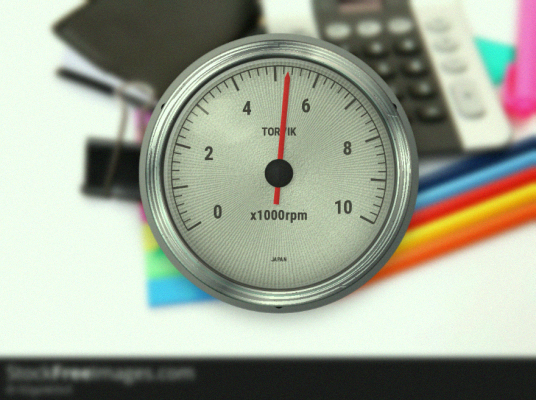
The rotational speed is 5300 rpm
